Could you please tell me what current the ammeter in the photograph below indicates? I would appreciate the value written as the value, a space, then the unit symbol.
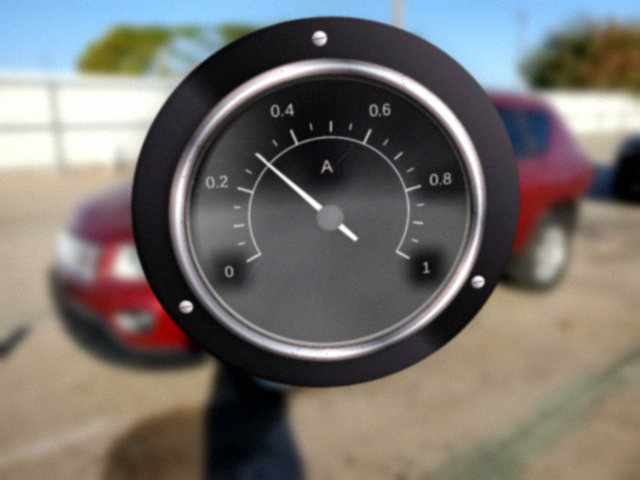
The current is 0.3 A
